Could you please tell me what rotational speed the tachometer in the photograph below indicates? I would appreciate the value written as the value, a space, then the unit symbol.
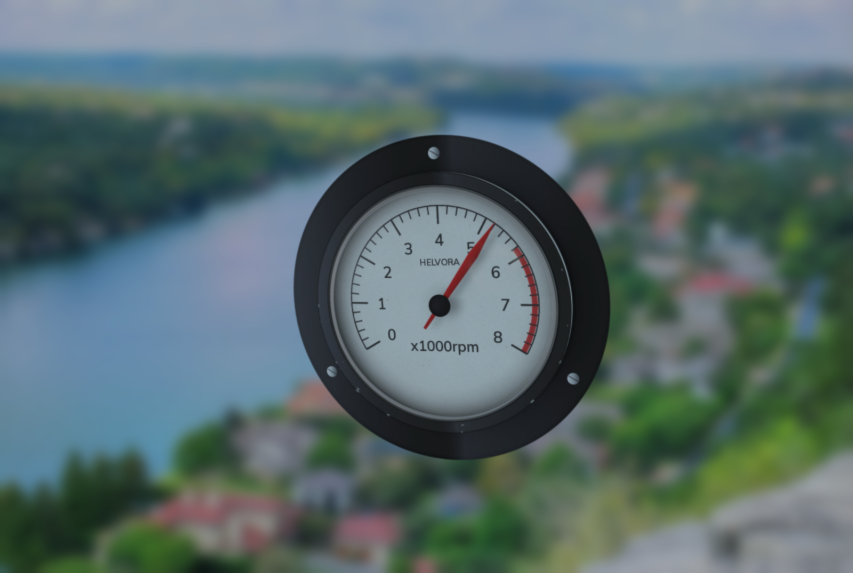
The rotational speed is 5200 rpm
